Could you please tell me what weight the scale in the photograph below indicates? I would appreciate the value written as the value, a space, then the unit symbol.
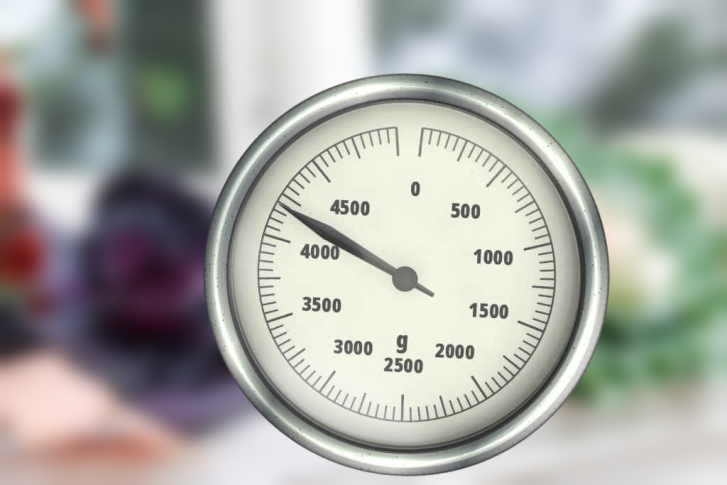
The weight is 4200 g
